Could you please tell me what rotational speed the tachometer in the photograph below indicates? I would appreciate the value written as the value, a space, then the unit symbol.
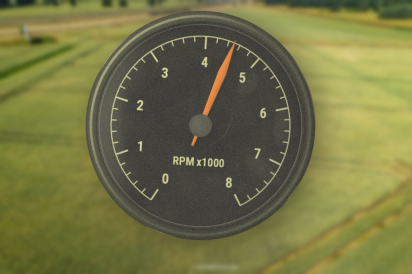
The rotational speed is 4500 rpm
